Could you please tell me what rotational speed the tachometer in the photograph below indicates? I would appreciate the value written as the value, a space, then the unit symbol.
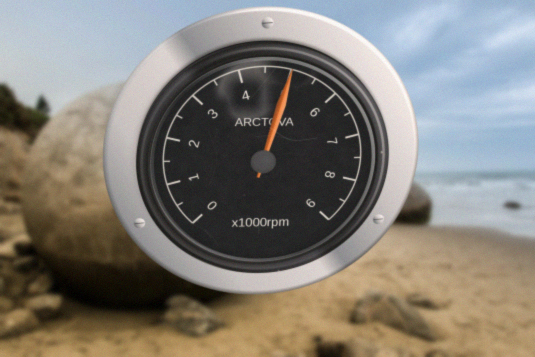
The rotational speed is 5000 rpm
